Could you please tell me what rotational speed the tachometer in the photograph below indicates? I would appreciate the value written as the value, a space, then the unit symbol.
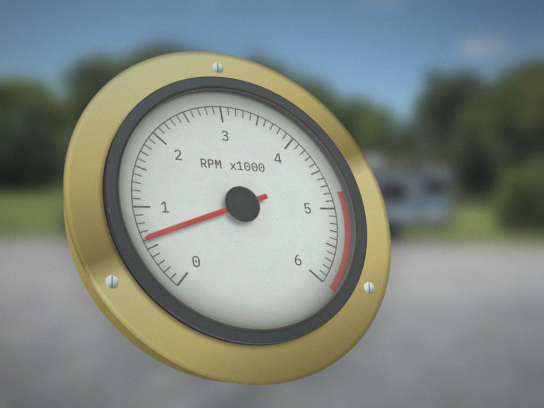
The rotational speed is 600 rpm
